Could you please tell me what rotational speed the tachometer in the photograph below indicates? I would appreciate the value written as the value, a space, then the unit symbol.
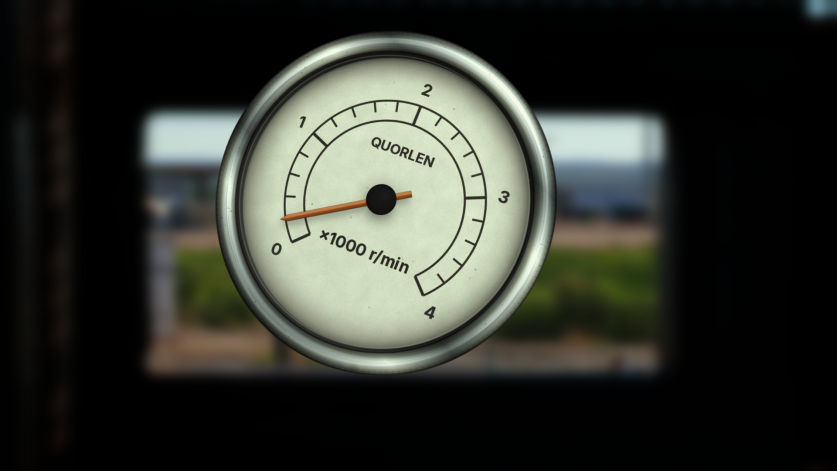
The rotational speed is 200 rpm
